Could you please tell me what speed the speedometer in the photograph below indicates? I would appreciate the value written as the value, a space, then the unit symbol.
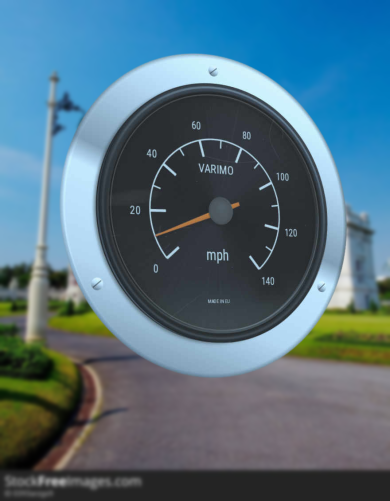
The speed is 10 mph
